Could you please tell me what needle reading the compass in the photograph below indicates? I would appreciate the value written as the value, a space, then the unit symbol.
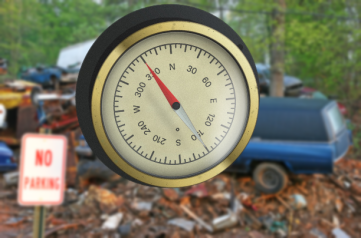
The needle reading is 330 °
